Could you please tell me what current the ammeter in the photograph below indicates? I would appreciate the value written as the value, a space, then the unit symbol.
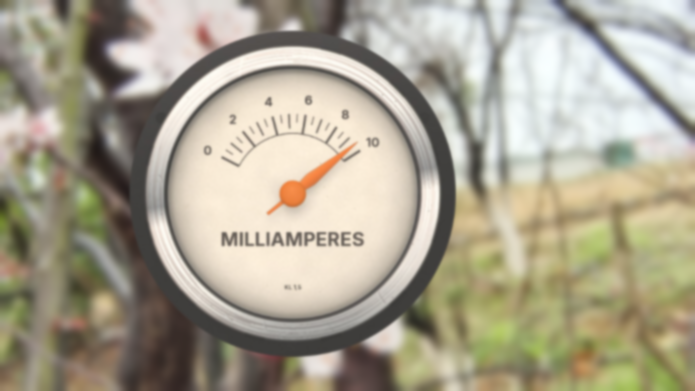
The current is 9.5 mA
